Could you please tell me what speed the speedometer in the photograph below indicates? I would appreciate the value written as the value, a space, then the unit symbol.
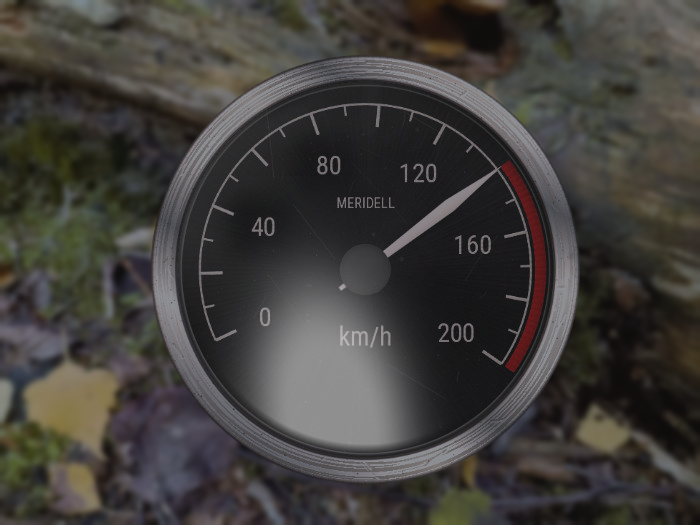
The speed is 140 km/h
